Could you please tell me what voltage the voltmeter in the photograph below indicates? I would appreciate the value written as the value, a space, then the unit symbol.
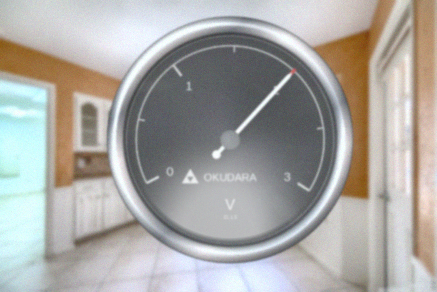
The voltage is 2 V
